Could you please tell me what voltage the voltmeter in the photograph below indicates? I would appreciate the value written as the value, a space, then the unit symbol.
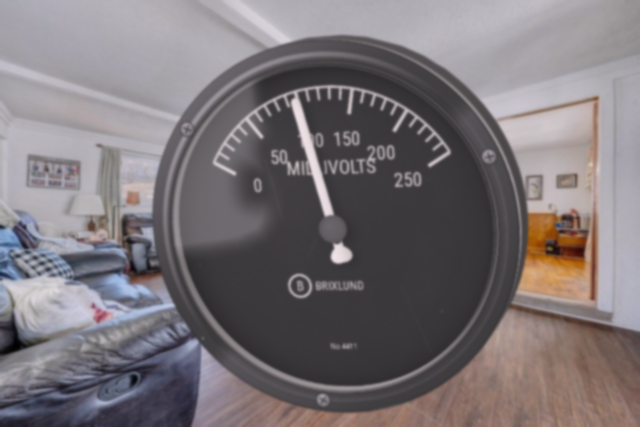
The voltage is 100 mV
